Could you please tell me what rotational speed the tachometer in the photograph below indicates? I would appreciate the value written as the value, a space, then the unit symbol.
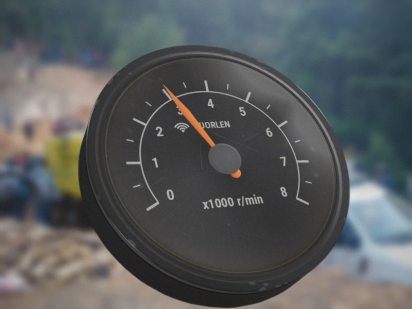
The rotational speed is 3000 rpm
